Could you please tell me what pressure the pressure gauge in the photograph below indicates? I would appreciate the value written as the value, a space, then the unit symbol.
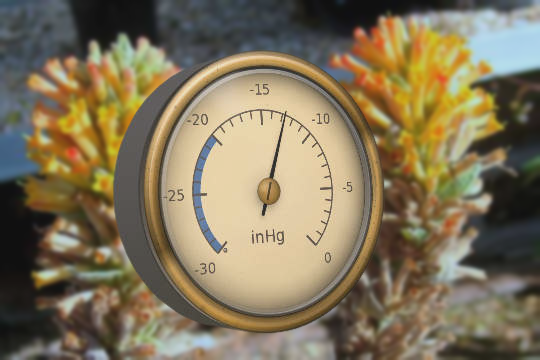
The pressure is -13 inHg
